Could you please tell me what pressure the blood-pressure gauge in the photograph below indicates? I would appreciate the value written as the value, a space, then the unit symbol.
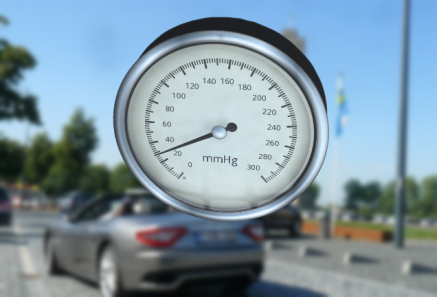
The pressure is 30 mmHg
